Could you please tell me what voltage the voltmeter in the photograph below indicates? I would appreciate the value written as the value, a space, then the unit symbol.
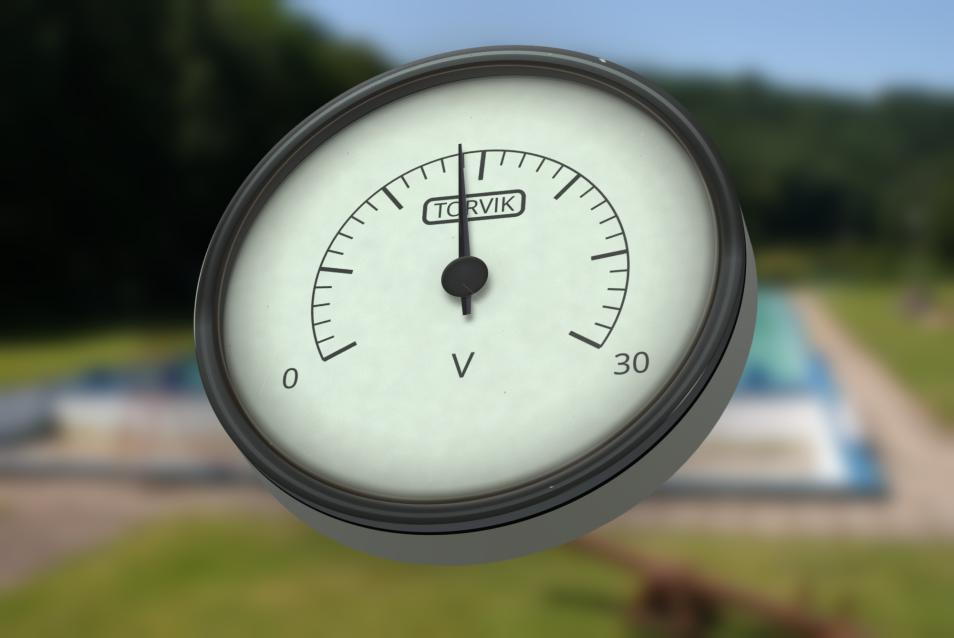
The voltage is 14 V
